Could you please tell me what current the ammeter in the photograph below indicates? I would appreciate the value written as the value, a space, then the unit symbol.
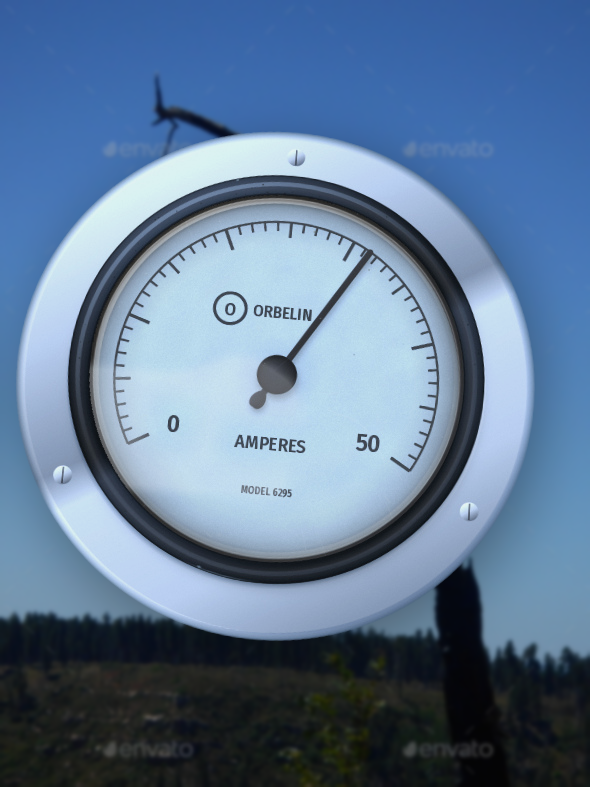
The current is 31.5 A
